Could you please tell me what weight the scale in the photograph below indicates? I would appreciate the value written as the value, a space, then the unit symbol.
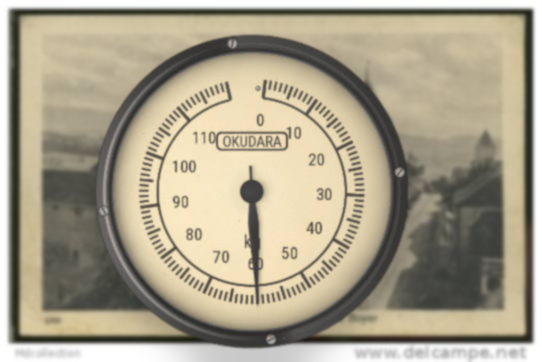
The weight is 60 kg
